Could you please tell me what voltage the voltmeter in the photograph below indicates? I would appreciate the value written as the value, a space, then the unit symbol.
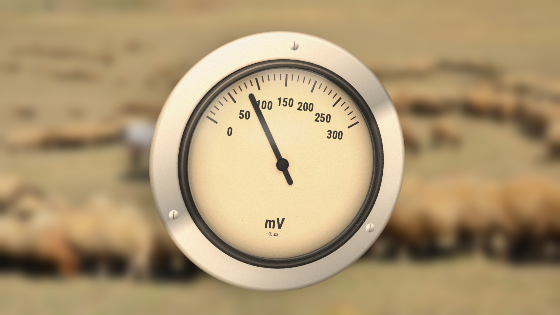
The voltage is 80 mV
